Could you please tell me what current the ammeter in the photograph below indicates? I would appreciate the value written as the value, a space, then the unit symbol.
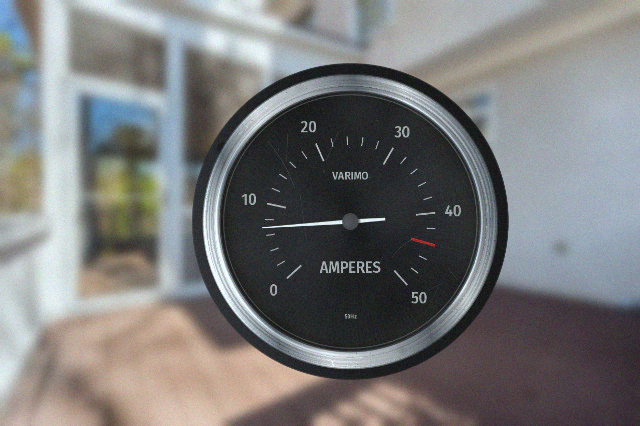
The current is 7 A
